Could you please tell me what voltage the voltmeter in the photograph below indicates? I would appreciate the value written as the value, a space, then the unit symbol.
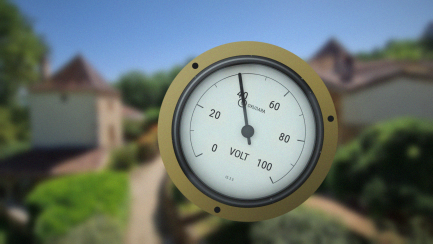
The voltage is 40 V
